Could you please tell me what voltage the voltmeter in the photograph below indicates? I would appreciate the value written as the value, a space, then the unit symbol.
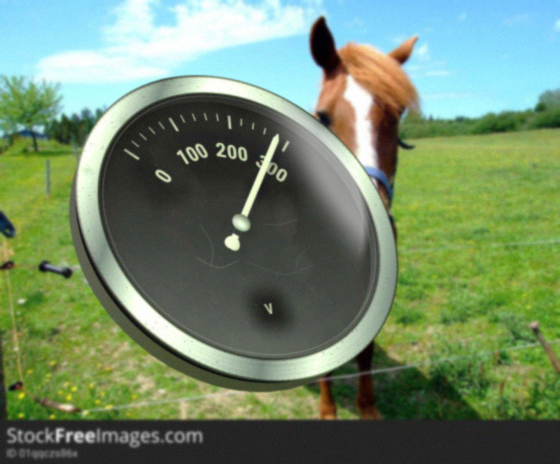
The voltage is 280 V
